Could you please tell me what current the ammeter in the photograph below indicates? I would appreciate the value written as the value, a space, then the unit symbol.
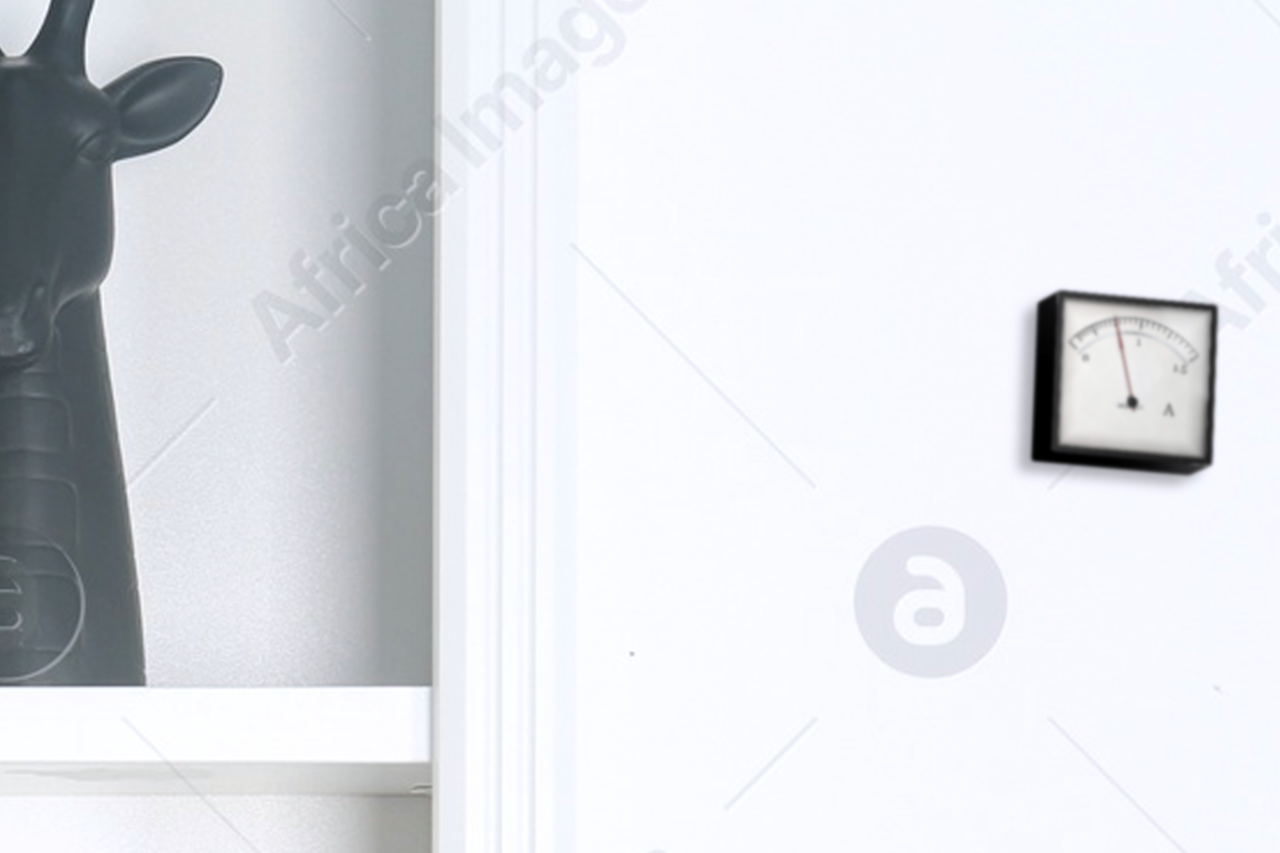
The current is 0.75 A
